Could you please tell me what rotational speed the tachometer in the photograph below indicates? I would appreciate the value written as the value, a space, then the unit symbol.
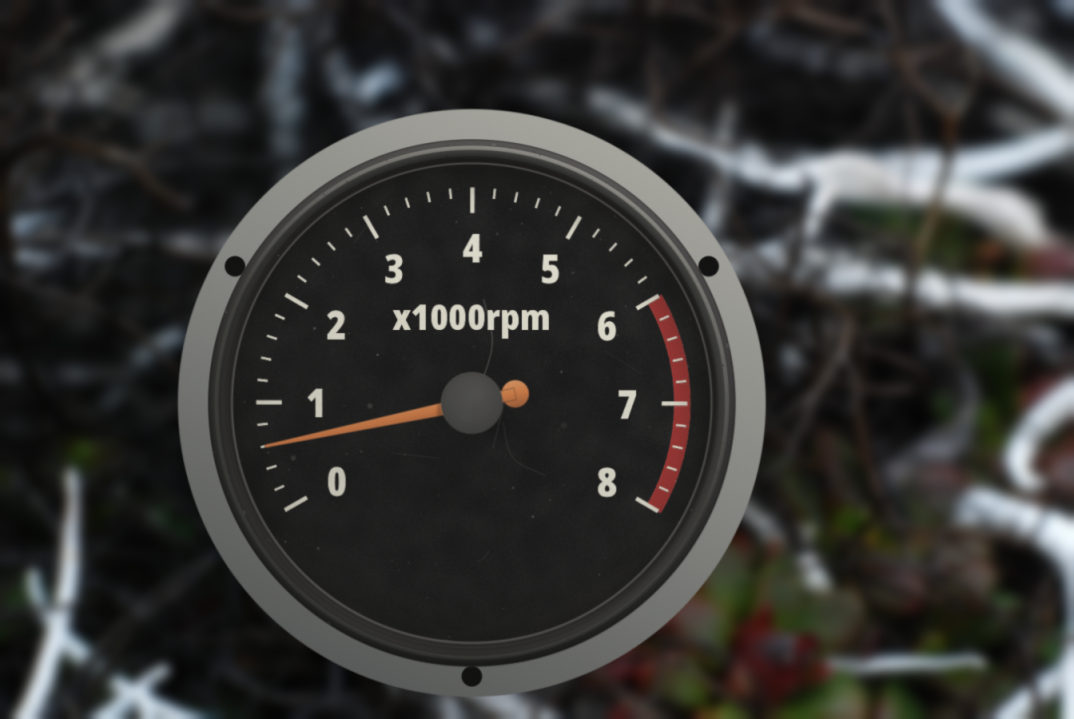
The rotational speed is 600 rpm
